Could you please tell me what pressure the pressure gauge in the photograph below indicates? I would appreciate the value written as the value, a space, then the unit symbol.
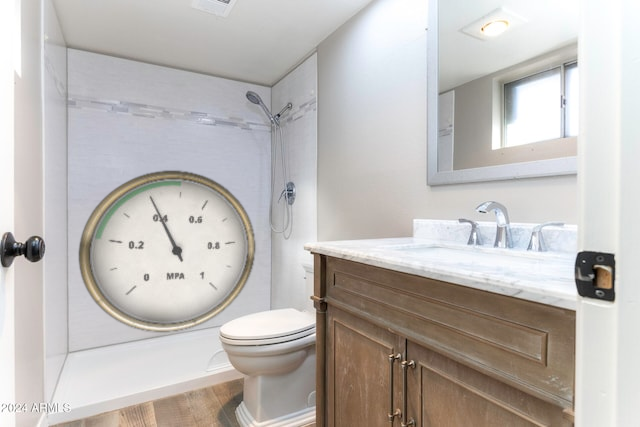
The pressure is 0.4 MPa
